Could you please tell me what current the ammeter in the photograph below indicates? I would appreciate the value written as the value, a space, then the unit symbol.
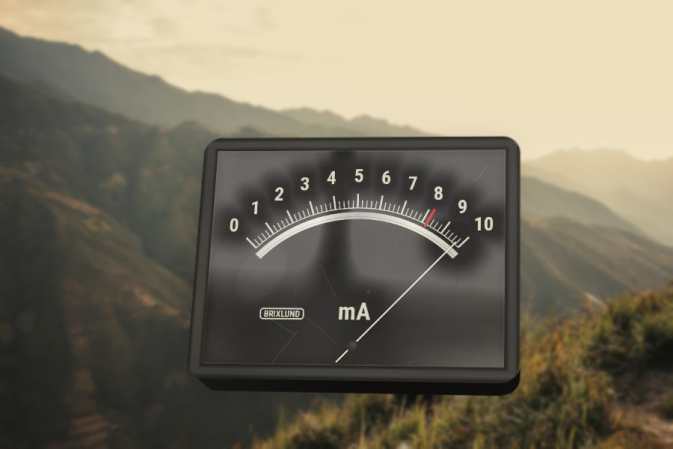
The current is 9.8 mA
